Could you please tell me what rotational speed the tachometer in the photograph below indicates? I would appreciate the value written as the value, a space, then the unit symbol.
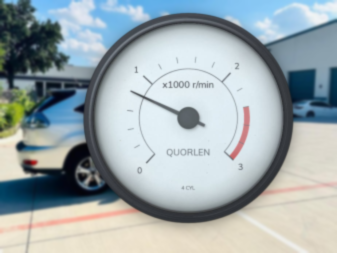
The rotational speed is 800 rpm
